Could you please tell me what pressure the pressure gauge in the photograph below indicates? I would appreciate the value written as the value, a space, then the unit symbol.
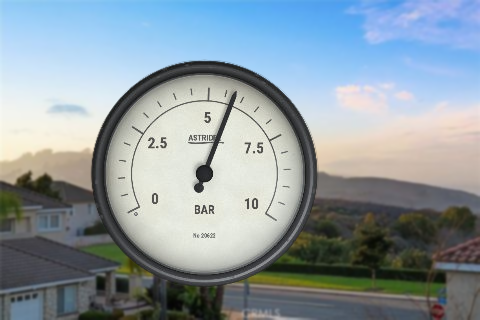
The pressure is 5.75 bar
